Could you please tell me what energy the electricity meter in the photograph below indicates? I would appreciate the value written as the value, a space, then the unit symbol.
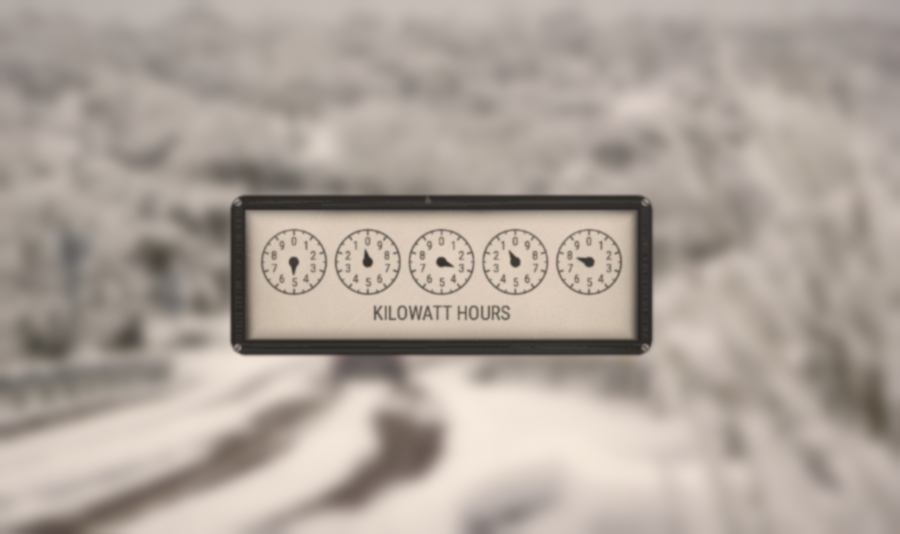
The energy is 50308 kWh
